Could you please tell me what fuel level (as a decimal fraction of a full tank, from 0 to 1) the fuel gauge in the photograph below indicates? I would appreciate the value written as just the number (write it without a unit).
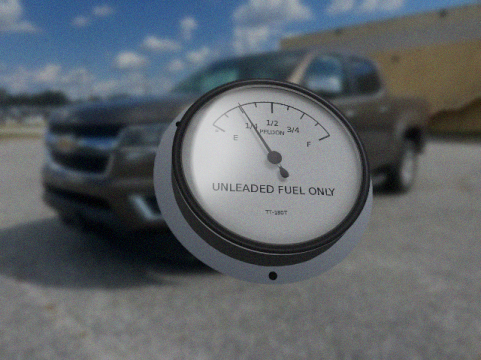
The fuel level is 0.25
